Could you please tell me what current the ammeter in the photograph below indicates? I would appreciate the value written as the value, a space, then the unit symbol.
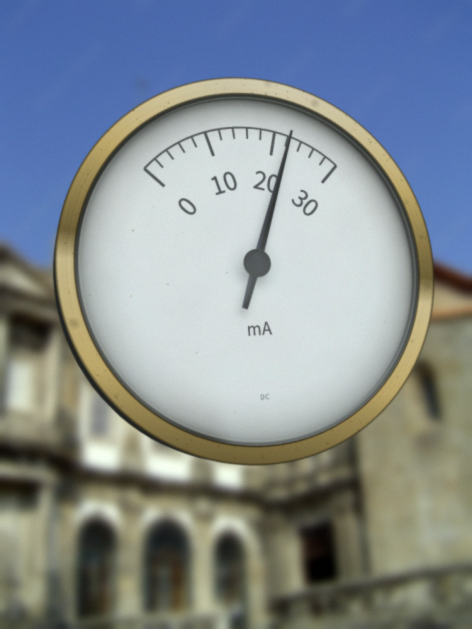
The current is 22 mA
